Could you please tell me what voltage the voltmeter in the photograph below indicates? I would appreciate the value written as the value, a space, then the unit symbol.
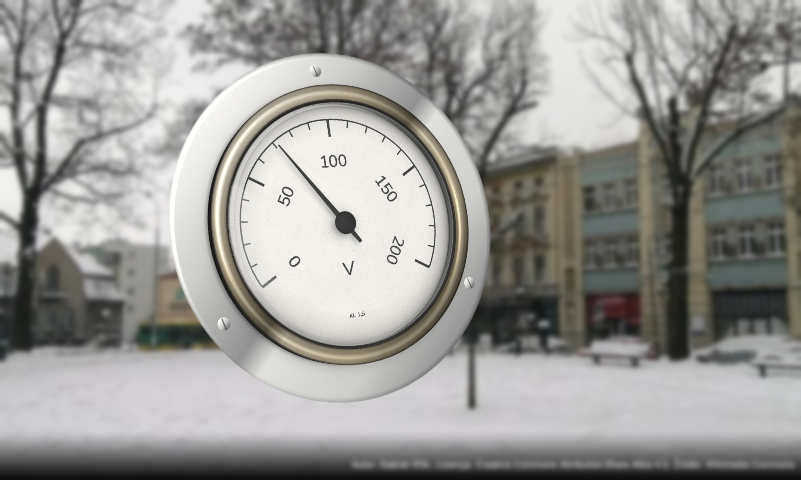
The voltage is 70 V
